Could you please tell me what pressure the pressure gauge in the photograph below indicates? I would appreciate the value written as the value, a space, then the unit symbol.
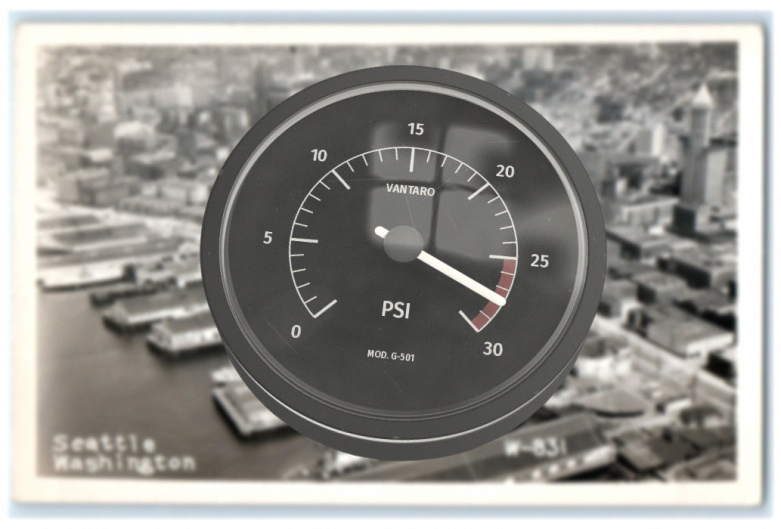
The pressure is 28 psi
